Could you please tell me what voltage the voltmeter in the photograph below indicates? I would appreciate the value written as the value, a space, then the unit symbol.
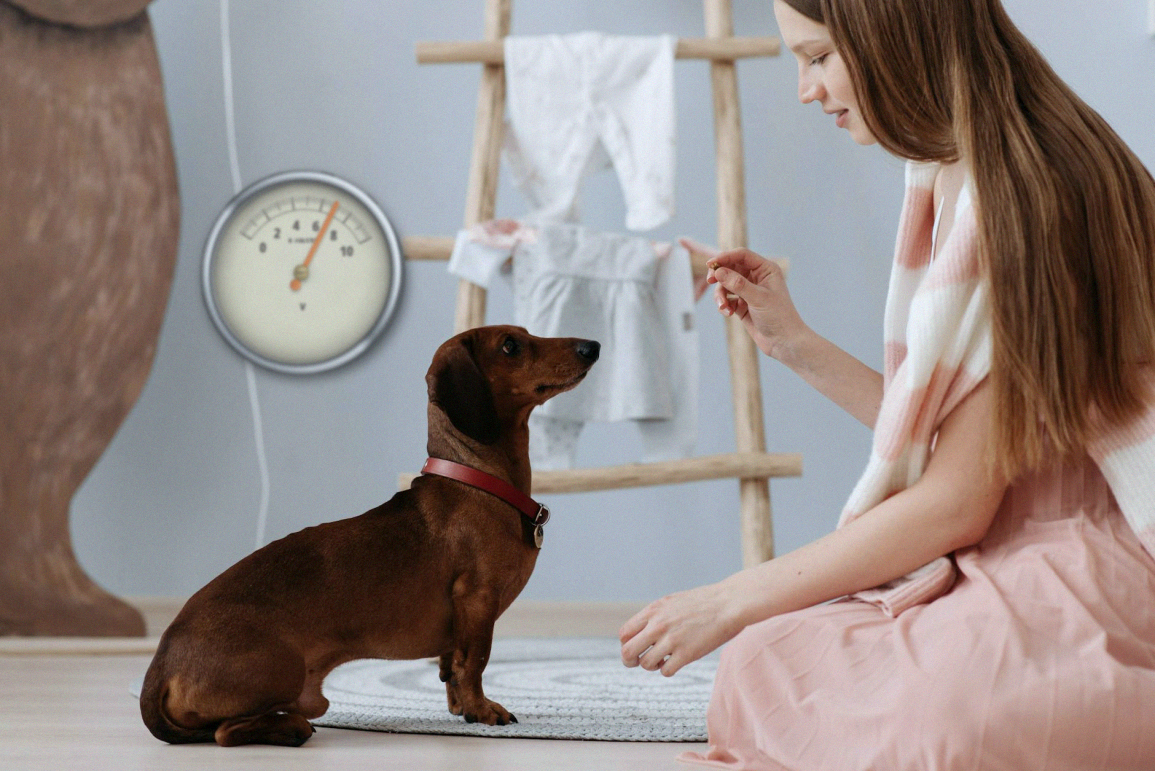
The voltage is 7 V
